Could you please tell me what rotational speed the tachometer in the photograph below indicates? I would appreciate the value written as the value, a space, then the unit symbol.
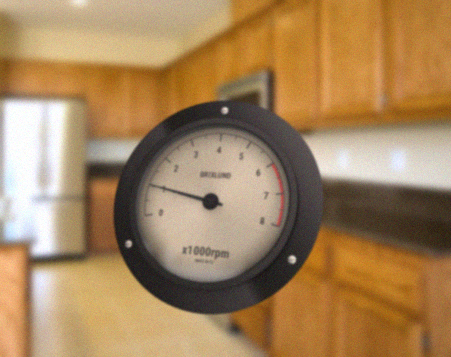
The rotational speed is 1000 rpm
